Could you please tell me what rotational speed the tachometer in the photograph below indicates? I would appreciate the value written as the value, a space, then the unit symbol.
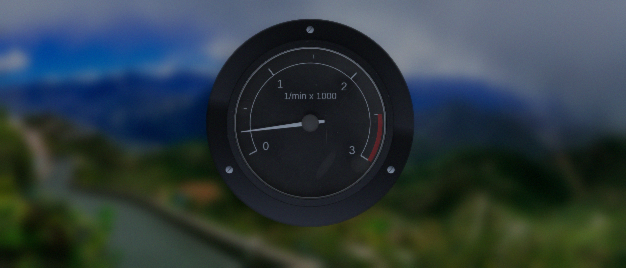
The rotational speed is 250 rpm
